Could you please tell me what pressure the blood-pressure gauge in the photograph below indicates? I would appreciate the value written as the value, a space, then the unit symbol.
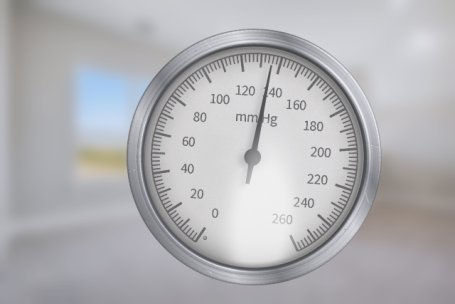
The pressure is 136 mmHg
